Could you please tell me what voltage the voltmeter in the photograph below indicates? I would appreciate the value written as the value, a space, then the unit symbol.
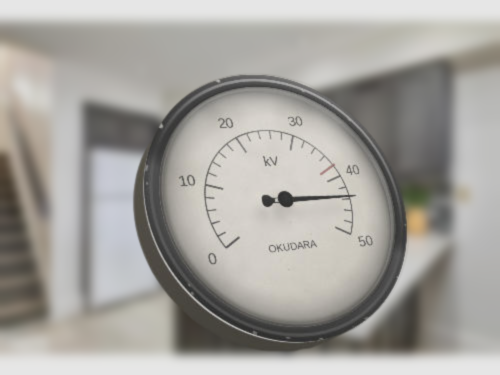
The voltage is 44 kV
